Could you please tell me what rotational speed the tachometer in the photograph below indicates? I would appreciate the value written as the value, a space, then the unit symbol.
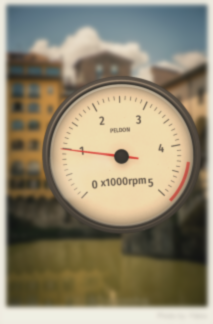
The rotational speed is 1000 rpm
